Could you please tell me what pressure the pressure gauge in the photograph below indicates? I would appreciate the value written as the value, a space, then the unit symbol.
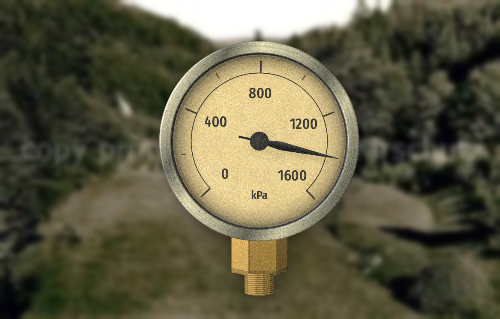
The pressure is 1400 kPa
